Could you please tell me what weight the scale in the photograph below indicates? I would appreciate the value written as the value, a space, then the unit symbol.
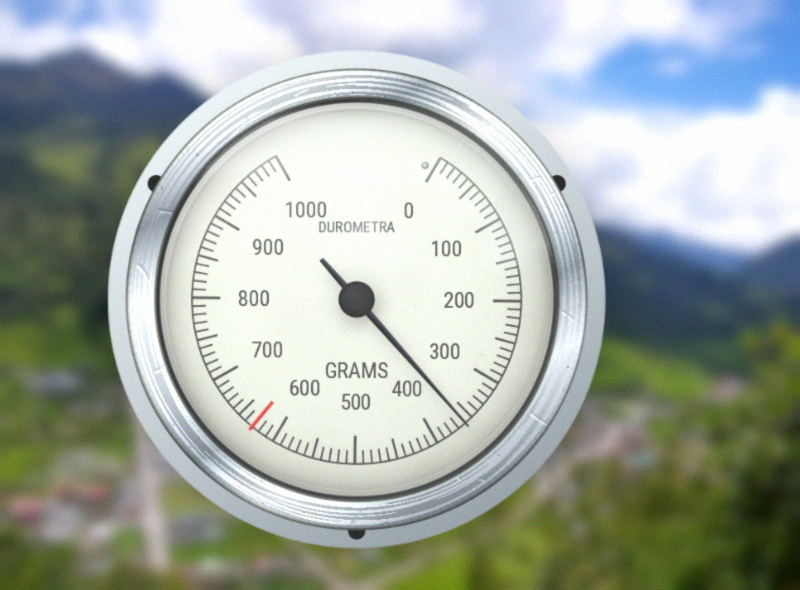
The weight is 360 g
